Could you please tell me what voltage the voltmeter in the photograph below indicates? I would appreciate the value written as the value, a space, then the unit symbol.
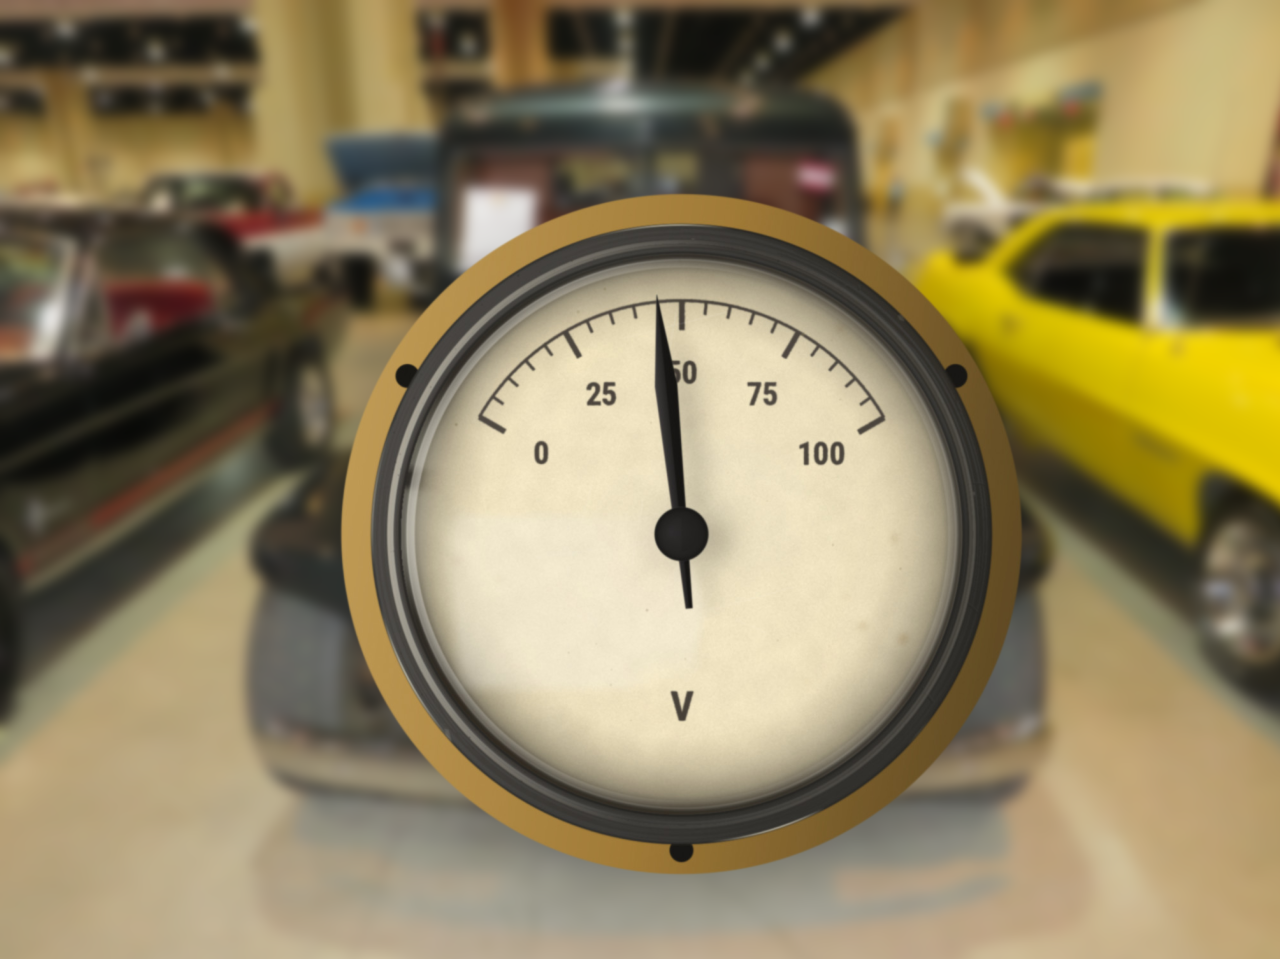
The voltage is 45 V
